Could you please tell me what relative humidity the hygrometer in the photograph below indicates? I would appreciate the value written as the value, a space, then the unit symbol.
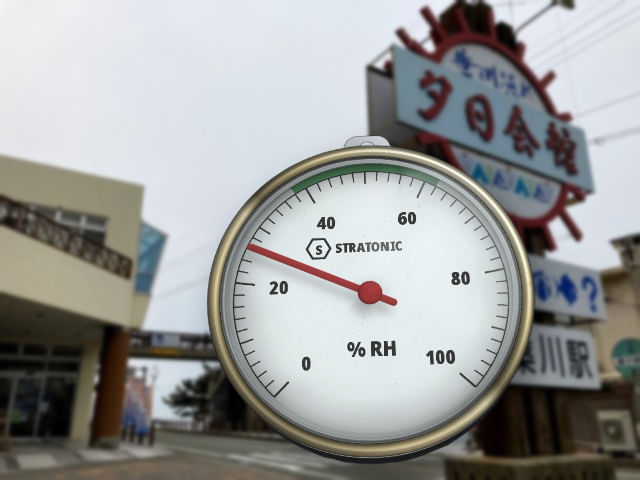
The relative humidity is 26 %
